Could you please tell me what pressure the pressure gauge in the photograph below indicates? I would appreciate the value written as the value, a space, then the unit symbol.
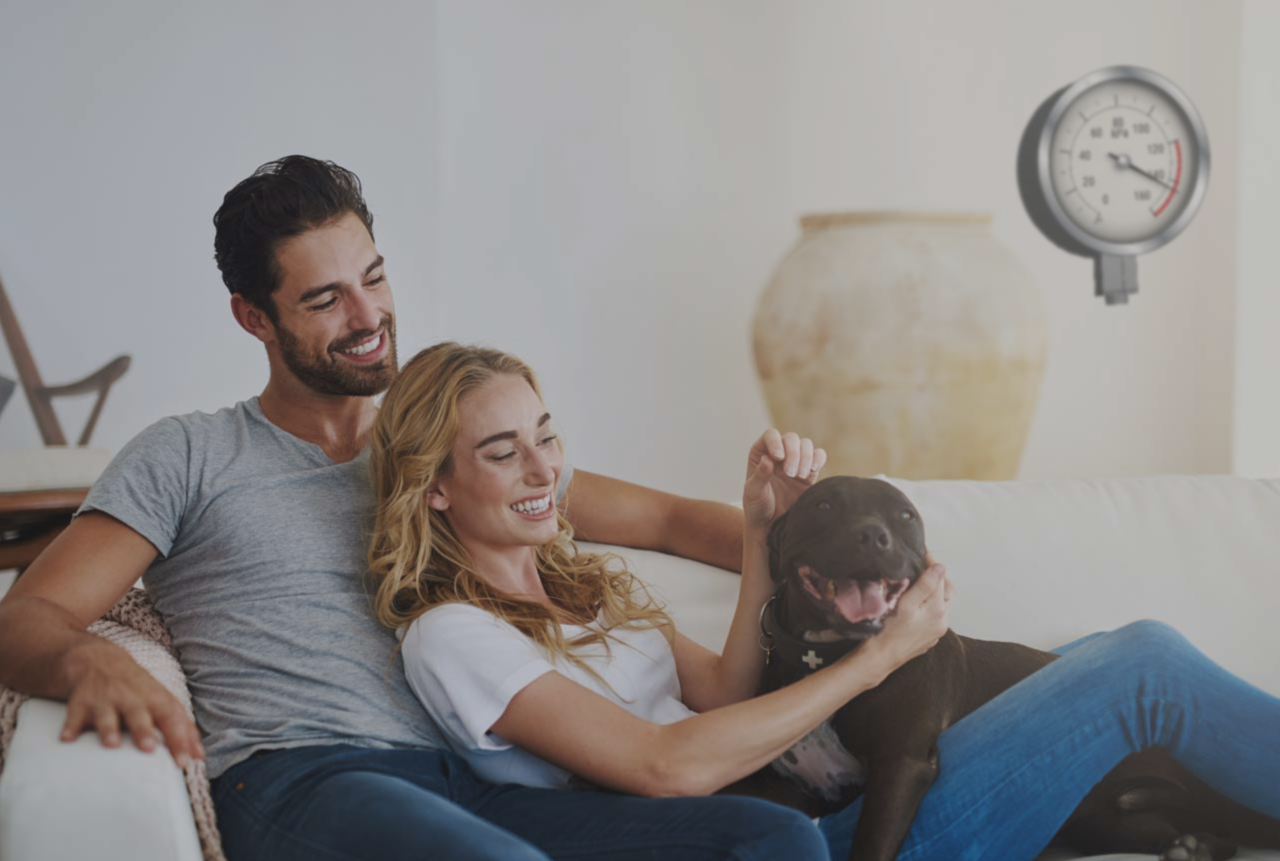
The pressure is 145 kPa
